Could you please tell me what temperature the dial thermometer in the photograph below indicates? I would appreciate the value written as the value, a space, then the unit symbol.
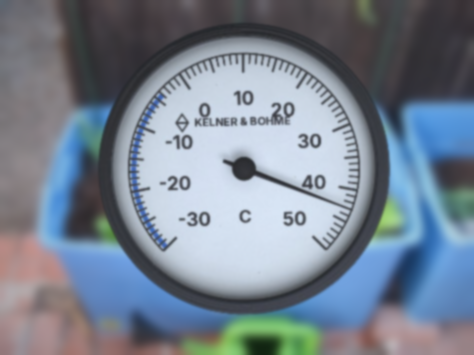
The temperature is 43 °C
